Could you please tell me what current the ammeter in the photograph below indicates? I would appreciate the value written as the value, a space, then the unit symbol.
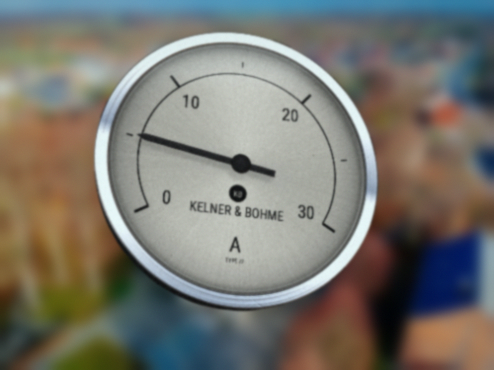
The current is 5 A
